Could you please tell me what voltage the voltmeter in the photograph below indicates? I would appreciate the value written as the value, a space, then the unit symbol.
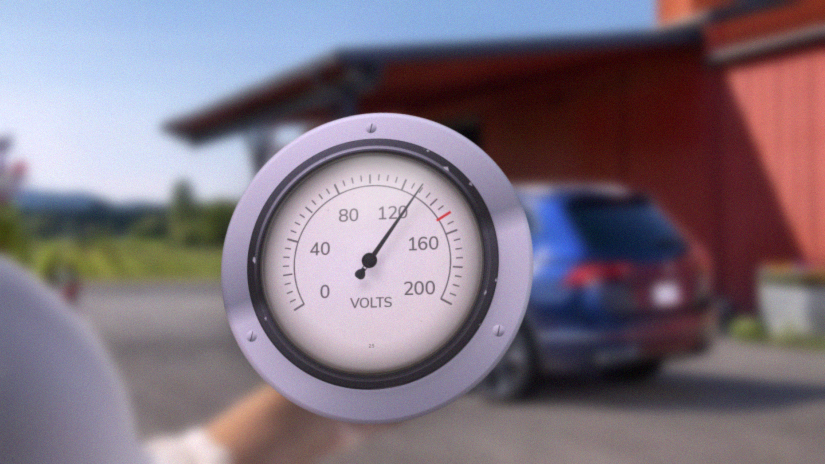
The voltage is 130 V
